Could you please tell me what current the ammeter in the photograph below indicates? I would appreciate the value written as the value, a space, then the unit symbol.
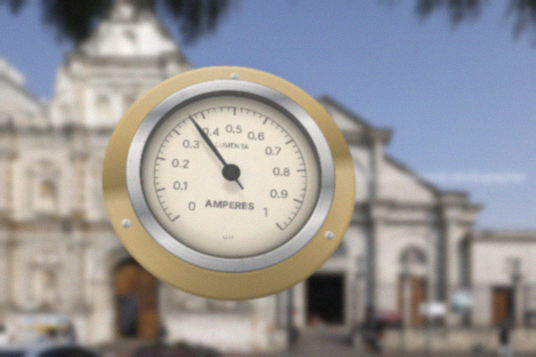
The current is 0.36 A
